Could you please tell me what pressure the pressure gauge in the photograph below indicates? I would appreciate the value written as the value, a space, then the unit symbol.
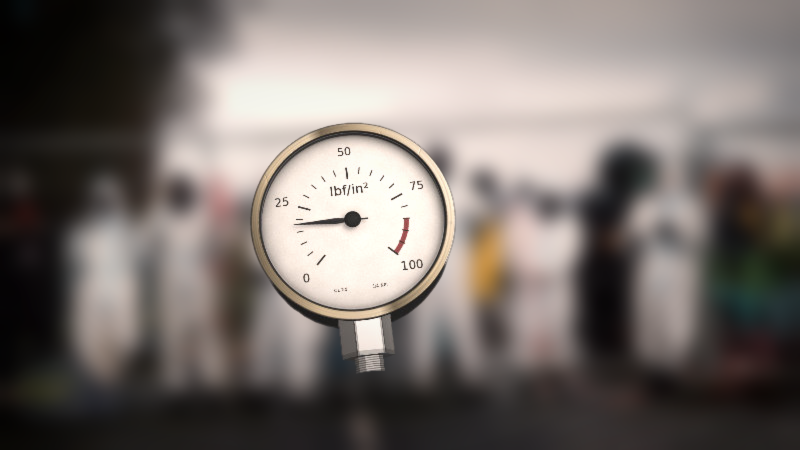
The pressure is 17.5 psi
